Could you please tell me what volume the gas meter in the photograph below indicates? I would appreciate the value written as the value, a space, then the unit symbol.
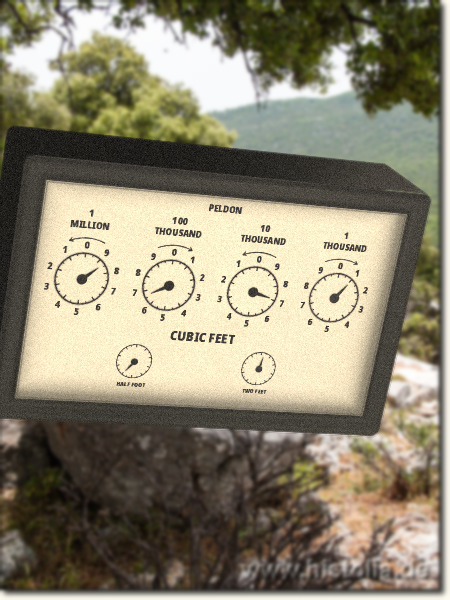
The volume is 867100 ft³
